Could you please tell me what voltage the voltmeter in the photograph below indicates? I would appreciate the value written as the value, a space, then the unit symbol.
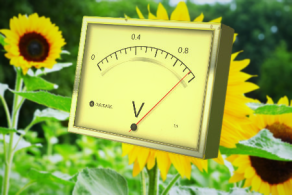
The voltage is 0.95 V
